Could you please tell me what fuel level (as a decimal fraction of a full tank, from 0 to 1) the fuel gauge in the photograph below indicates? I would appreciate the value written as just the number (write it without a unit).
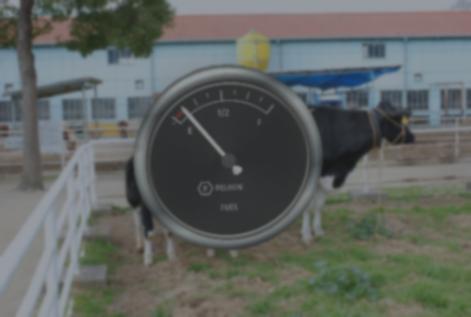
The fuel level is 0.125
